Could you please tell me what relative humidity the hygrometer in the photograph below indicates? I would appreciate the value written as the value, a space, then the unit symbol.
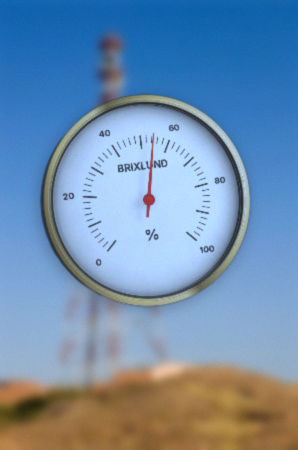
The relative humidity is 54 %
